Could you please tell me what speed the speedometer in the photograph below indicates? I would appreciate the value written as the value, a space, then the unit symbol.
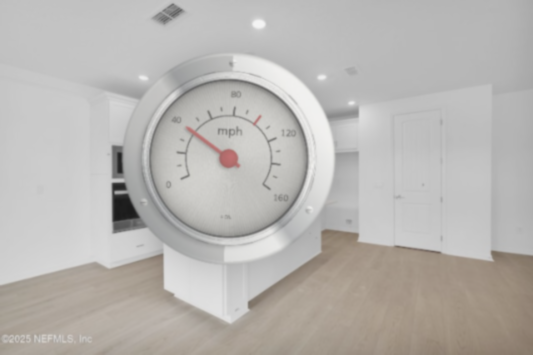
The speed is 40 mph
